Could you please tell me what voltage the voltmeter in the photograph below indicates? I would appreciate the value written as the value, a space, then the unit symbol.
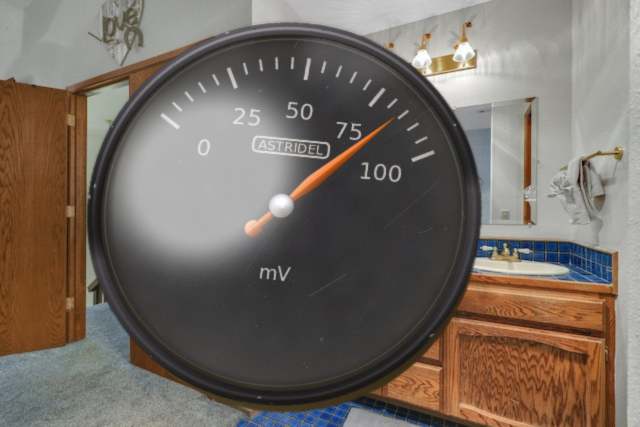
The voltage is 85 mV
